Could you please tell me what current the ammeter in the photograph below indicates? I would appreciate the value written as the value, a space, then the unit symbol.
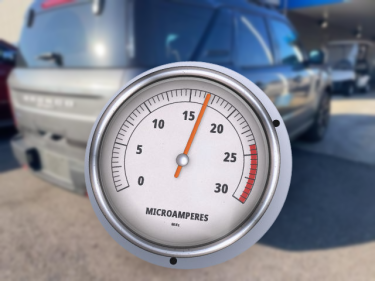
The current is 17 µA
